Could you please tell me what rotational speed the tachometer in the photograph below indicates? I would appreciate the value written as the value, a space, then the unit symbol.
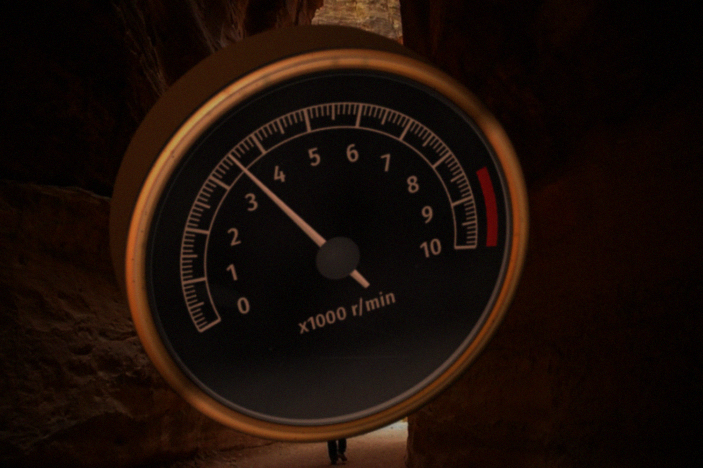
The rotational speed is 3500 rpm
